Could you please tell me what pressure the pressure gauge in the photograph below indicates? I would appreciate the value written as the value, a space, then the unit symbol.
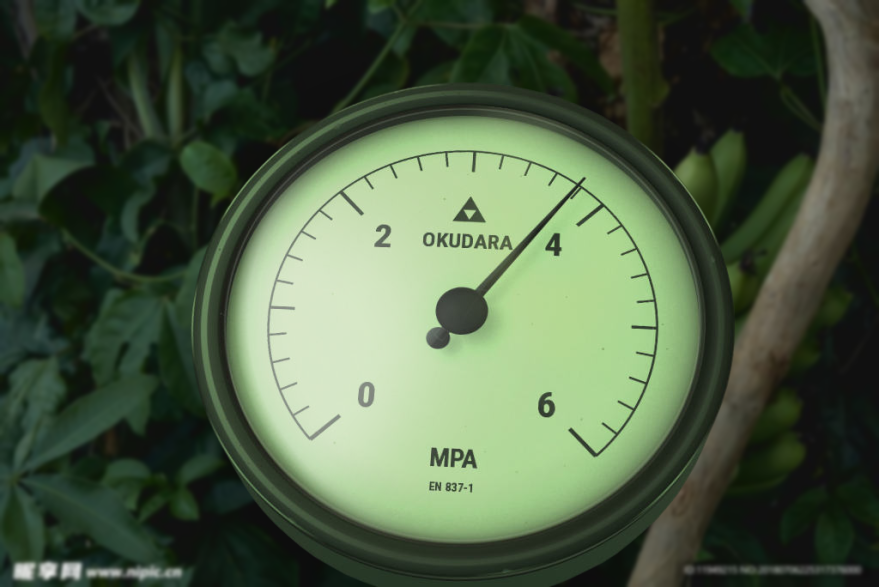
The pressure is 3.8 MPa
